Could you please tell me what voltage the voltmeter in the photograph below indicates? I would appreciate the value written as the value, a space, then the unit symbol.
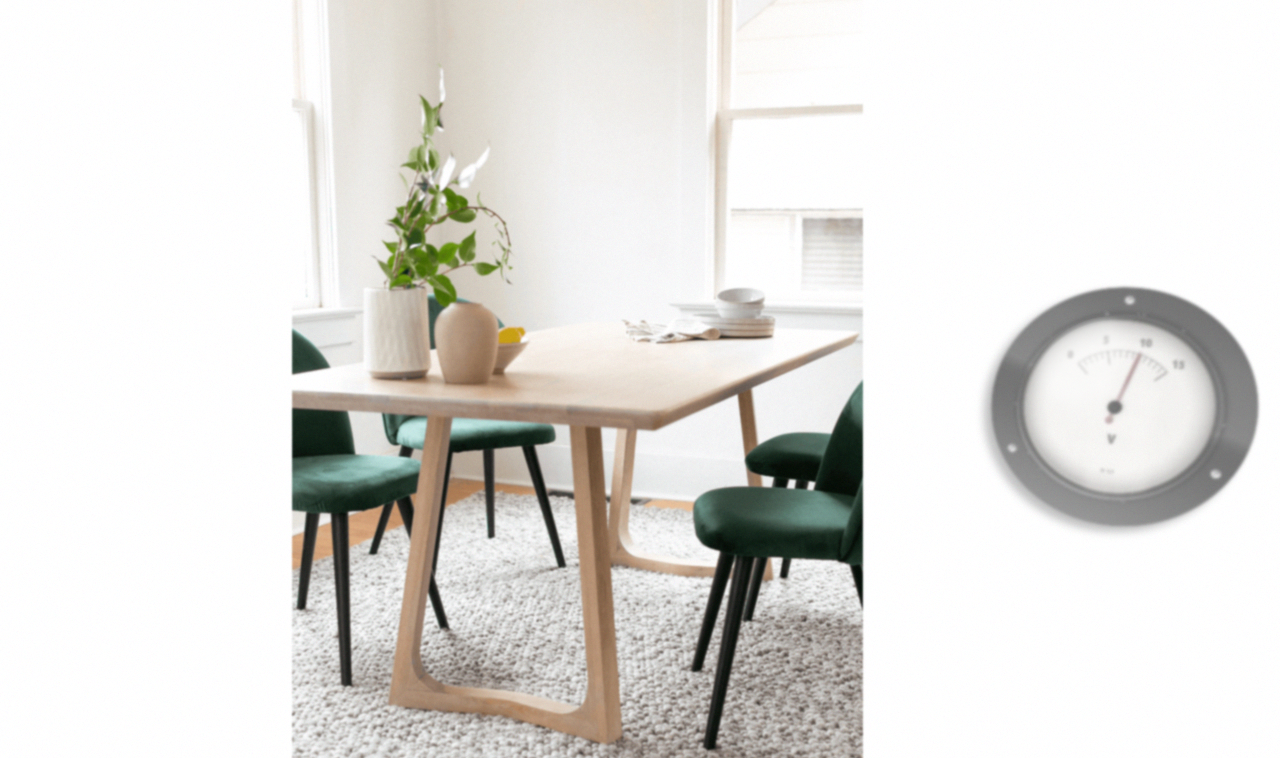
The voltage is 10 V
